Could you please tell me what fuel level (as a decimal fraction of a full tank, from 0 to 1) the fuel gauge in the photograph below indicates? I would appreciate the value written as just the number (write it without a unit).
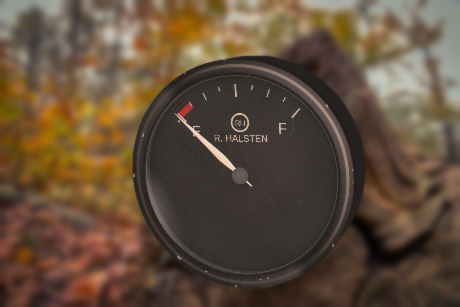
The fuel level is 0
